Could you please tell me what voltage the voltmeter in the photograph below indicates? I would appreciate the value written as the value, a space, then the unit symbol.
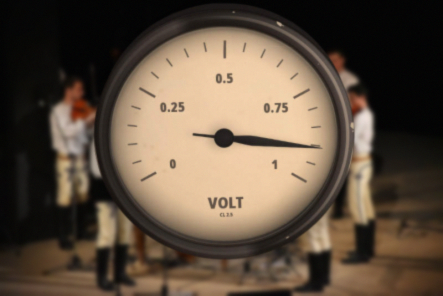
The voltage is 0.9 V
